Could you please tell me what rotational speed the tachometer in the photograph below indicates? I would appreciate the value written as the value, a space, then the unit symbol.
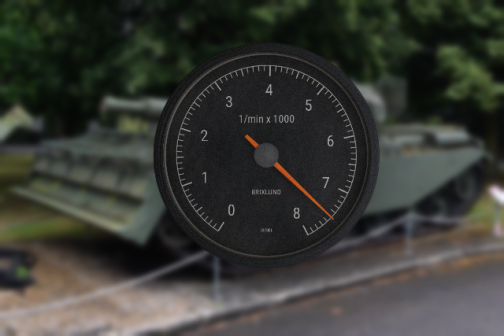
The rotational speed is 7500 rpm
